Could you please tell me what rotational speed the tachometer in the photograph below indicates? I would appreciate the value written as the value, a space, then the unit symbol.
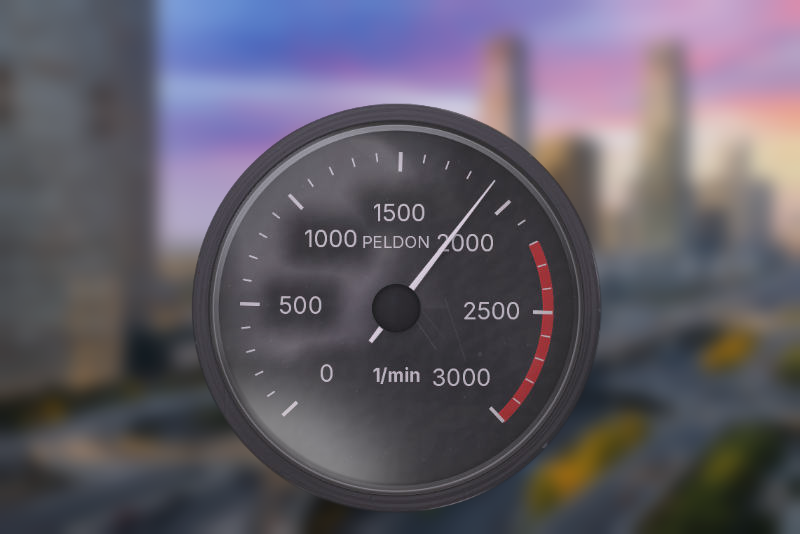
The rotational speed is 1900 rpm
